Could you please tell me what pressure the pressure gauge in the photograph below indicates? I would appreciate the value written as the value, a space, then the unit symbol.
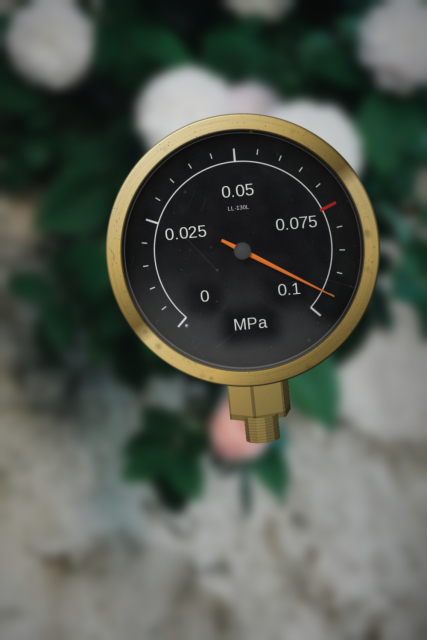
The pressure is 0.095 MPa
